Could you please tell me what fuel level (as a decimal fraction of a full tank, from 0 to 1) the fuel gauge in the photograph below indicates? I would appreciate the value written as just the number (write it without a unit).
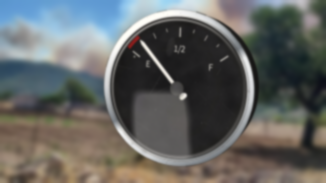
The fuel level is 0.125
